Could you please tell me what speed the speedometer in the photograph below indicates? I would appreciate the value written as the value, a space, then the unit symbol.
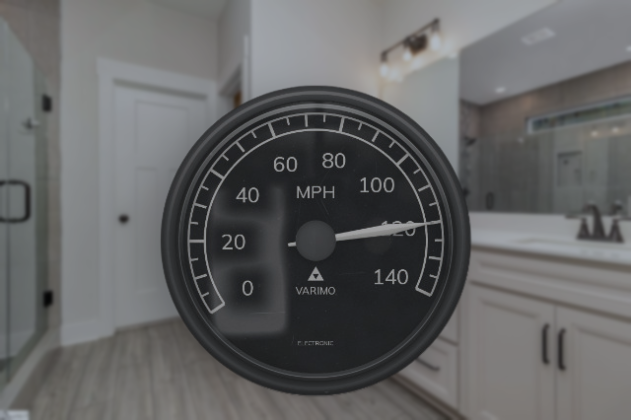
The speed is 120 mph
